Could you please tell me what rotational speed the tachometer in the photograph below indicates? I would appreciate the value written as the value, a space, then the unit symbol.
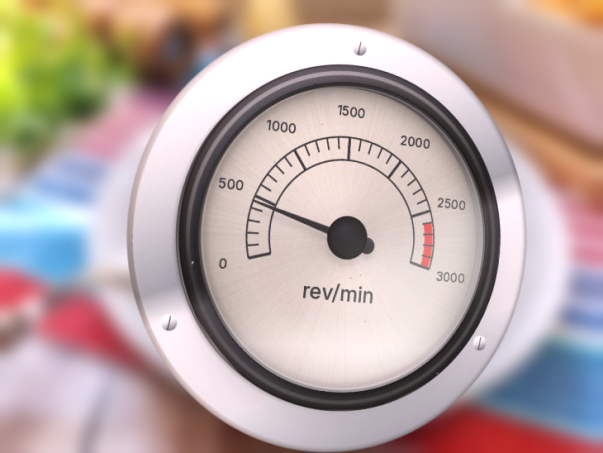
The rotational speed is 450 rpm
